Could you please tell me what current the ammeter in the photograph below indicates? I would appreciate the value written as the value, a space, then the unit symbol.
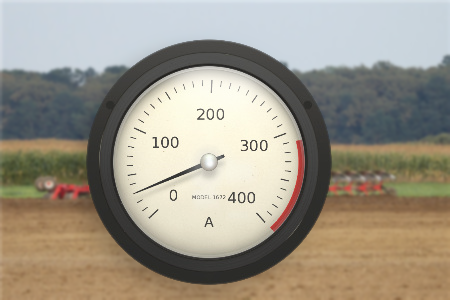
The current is 30 A
